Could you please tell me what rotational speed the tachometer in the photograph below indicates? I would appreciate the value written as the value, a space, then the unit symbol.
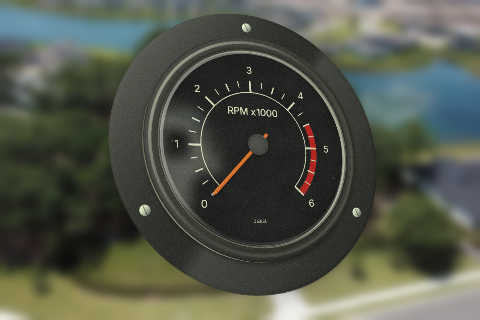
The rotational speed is 0 rpm
